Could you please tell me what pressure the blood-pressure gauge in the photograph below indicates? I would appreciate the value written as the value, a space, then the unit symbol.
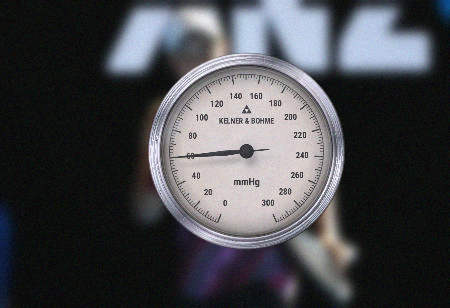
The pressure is 60 mmHg
